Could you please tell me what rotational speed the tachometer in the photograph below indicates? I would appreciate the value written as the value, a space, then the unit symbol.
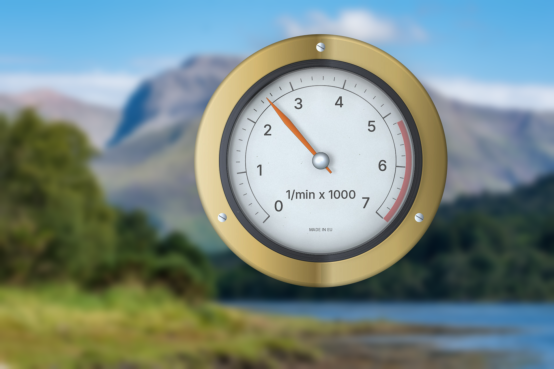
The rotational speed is 2500 rpm
